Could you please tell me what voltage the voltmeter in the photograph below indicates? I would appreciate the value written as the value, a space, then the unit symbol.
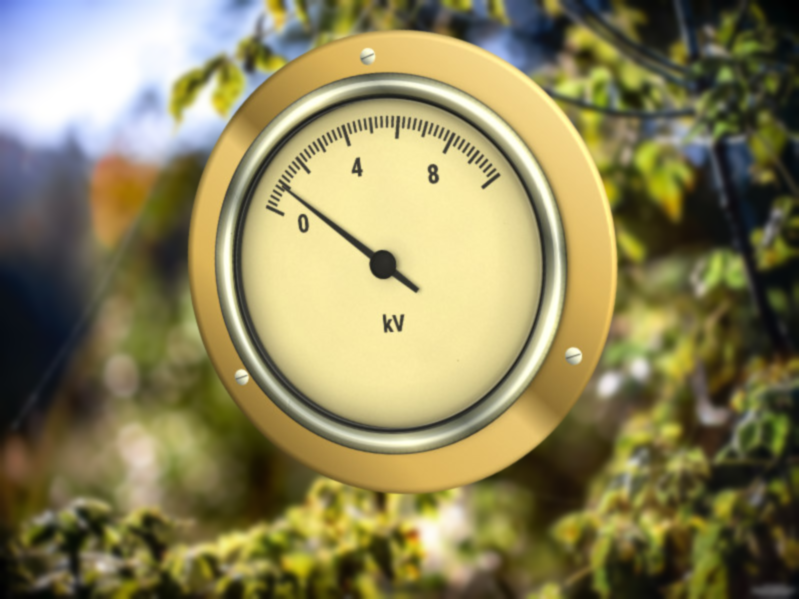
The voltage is 1 kV
